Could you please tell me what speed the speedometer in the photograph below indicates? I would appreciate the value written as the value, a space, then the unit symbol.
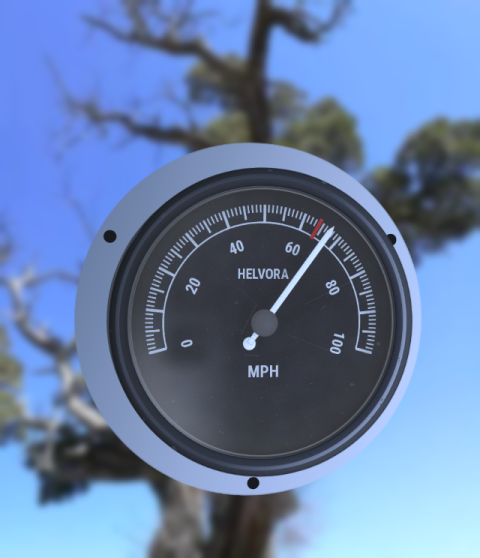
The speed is 67 mph
